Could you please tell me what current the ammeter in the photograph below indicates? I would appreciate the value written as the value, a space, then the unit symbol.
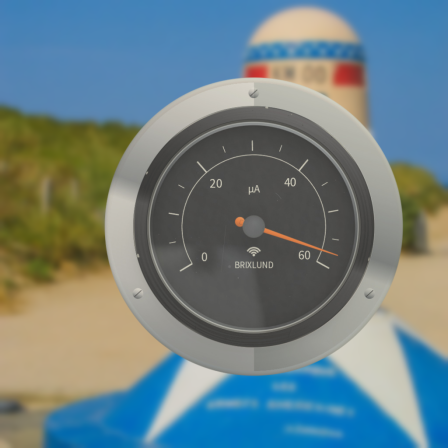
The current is 57.5 µA
